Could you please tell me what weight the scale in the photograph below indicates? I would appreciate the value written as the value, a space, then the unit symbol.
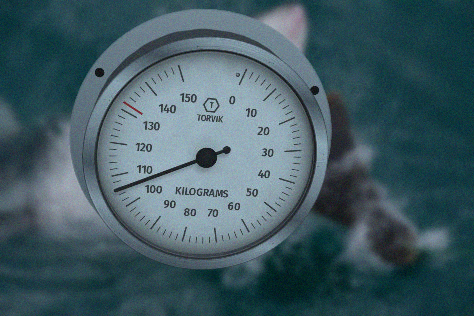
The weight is 106 kg
